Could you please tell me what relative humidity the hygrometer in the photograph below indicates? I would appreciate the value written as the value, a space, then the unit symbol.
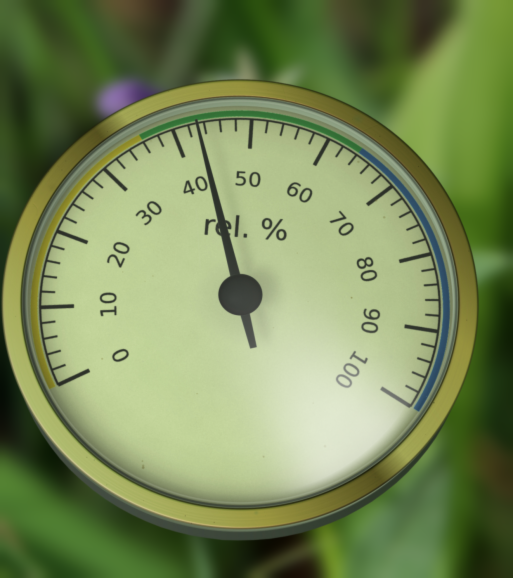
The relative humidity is 43 %
